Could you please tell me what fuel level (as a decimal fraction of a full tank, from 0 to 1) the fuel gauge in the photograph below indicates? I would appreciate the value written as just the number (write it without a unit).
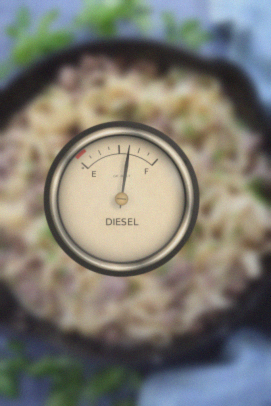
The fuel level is 0.625
